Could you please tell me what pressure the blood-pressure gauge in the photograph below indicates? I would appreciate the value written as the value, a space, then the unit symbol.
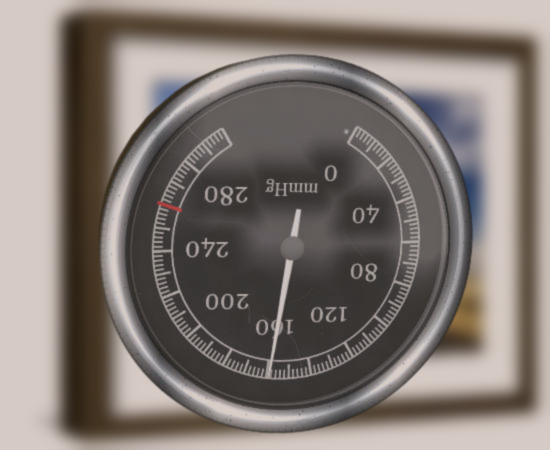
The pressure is 160 mmHg
